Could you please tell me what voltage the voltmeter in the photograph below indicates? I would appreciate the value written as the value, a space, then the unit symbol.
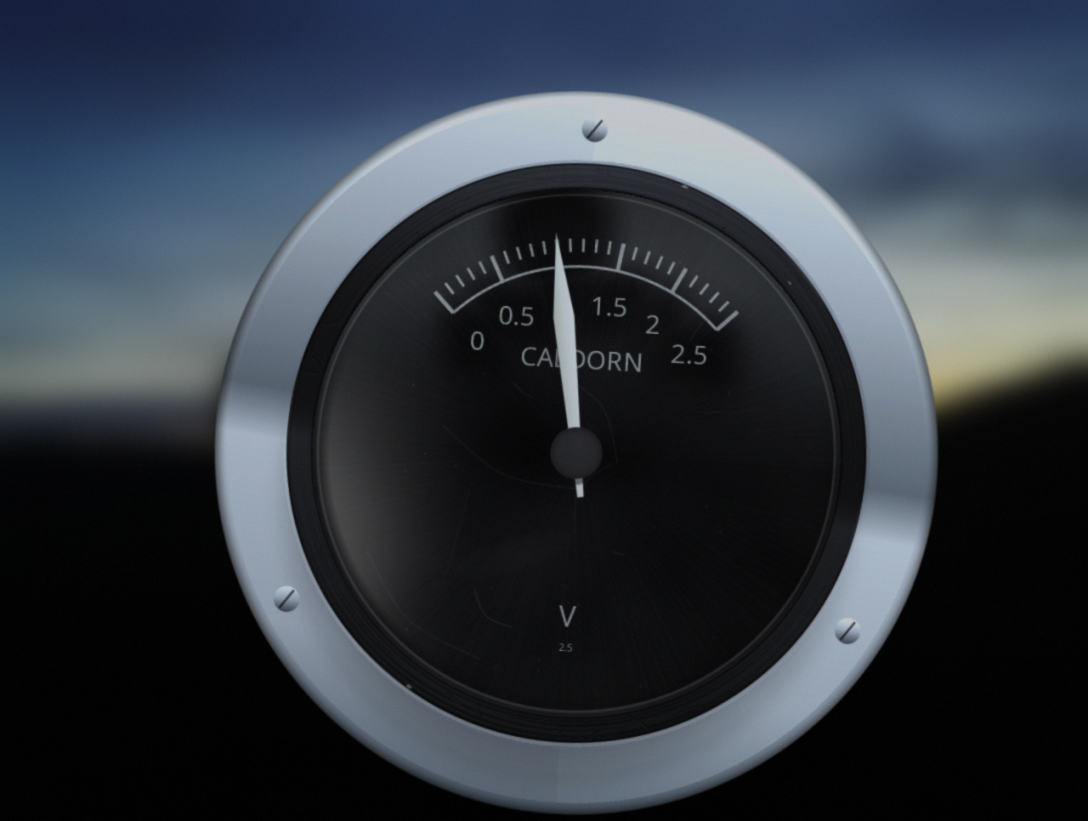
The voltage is 1 V
